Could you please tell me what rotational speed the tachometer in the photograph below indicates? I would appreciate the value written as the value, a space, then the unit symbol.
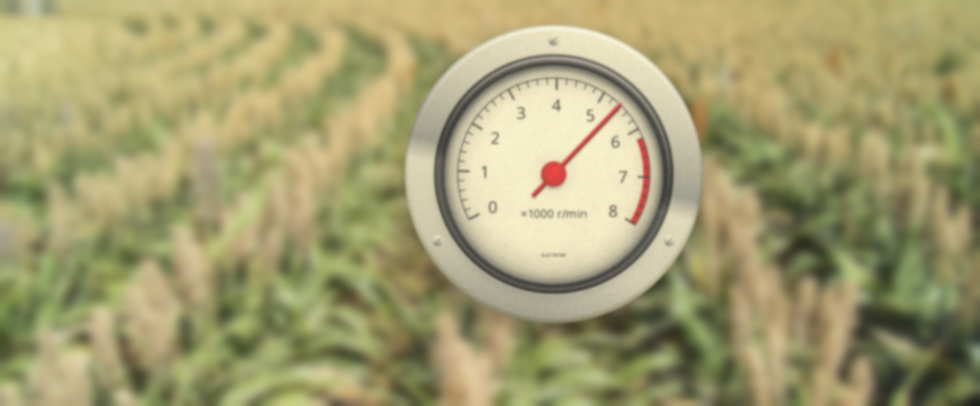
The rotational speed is 5400 rpm
